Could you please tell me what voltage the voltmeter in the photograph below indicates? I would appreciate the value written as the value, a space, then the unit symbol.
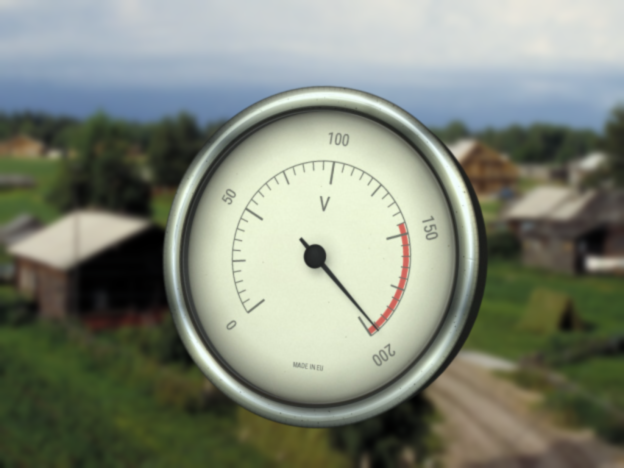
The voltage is 195 V
